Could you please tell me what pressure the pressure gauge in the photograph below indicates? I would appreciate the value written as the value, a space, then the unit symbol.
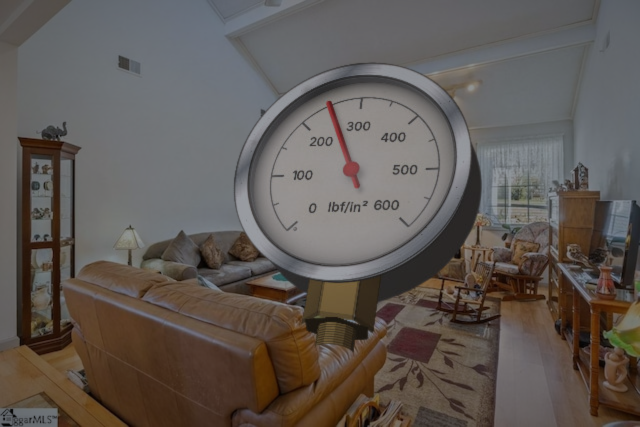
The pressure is 250 psi
